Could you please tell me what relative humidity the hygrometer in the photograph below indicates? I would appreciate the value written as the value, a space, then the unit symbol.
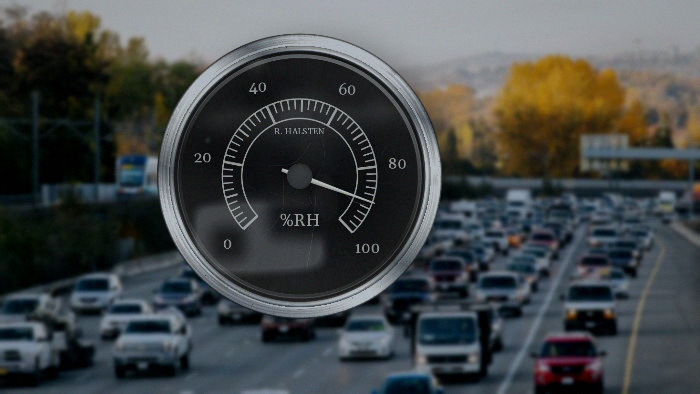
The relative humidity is 90 %
